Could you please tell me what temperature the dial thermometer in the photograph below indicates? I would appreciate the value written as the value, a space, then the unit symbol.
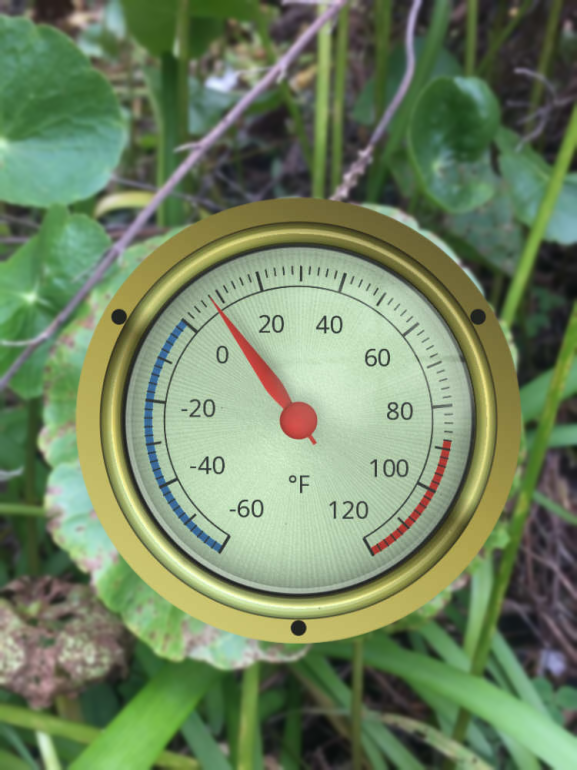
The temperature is 8 °F
